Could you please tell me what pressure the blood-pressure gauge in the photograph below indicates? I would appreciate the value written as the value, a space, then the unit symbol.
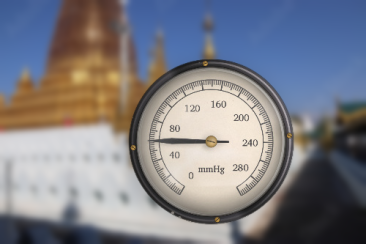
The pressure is 60 mmHg
